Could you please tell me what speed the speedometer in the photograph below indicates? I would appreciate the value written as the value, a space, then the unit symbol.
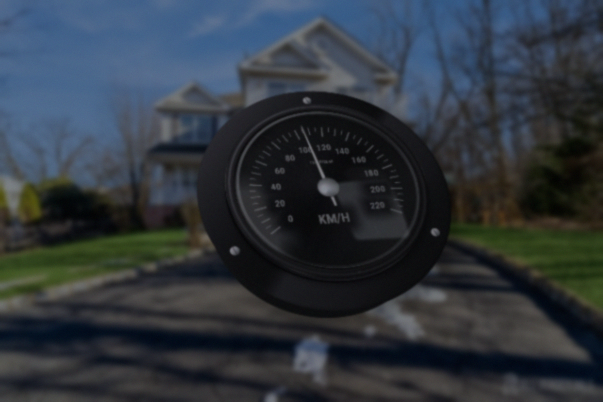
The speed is 105 km/h
